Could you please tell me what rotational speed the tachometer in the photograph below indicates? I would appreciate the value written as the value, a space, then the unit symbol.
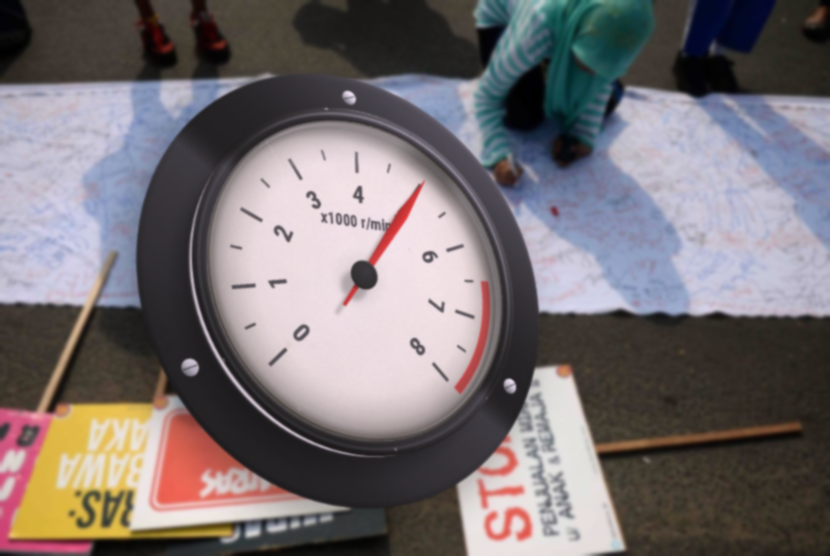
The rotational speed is 5000 rpm
